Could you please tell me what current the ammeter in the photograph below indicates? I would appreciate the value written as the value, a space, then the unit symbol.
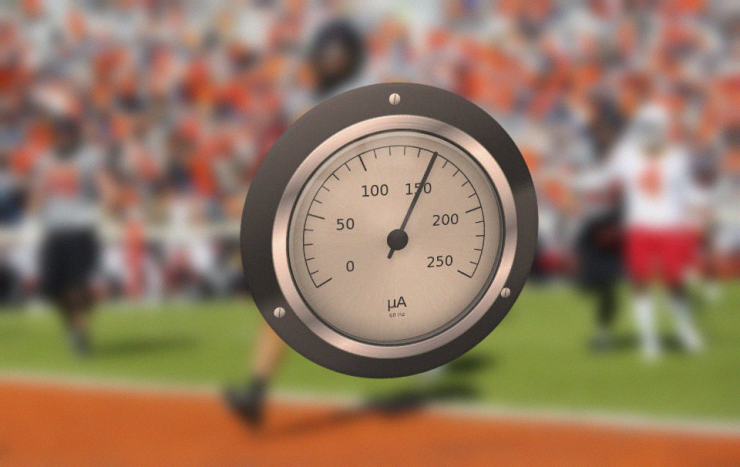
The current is 150 µA
